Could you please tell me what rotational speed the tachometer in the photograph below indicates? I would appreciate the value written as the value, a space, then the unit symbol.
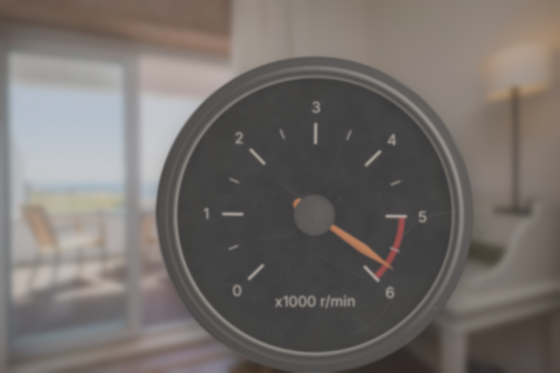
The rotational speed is 5750 rpm
